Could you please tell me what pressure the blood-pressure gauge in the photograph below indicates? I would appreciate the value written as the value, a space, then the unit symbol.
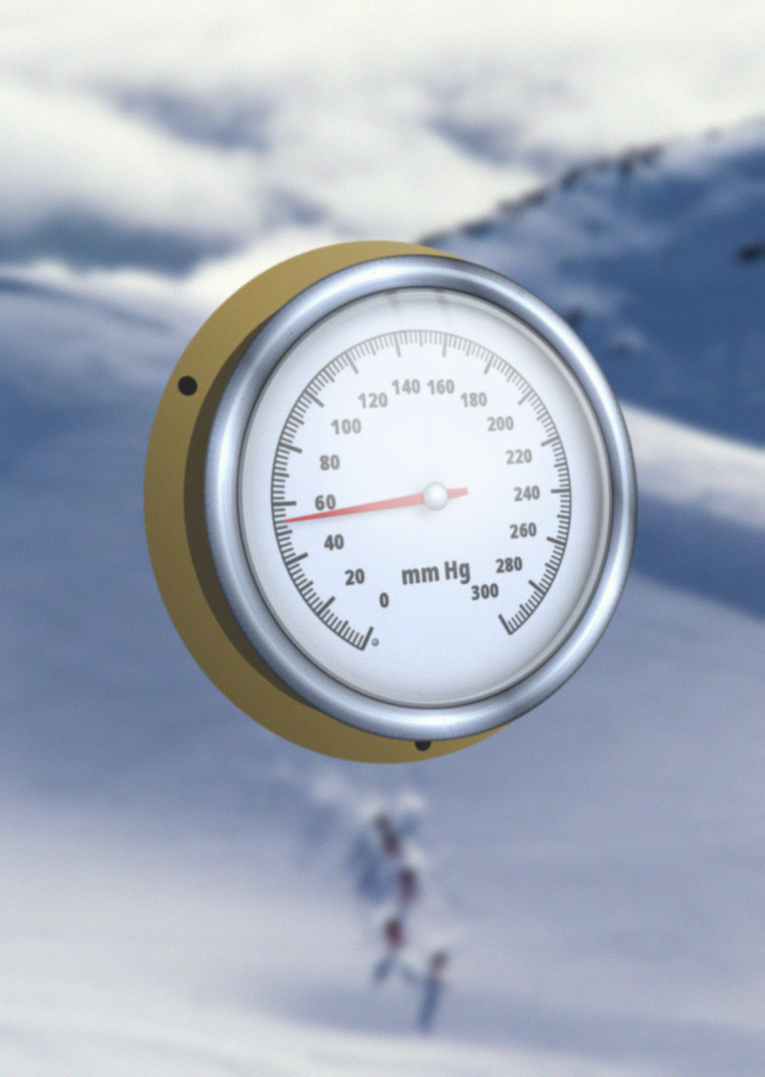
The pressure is 54 mmHg
